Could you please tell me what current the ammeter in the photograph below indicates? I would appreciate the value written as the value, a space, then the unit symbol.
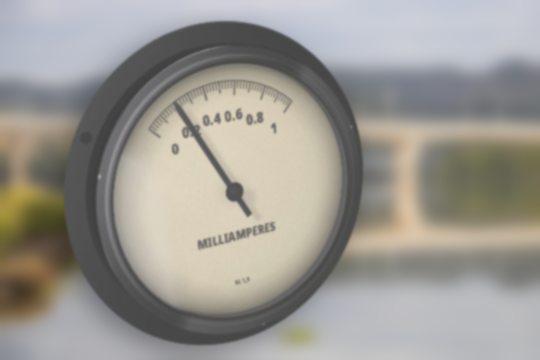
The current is 0.2 mA
